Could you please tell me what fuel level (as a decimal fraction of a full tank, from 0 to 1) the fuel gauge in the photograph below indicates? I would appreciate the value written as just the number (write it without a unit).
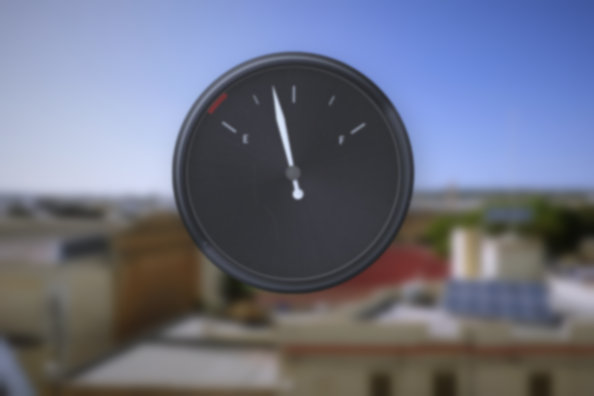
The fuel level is 0.375
